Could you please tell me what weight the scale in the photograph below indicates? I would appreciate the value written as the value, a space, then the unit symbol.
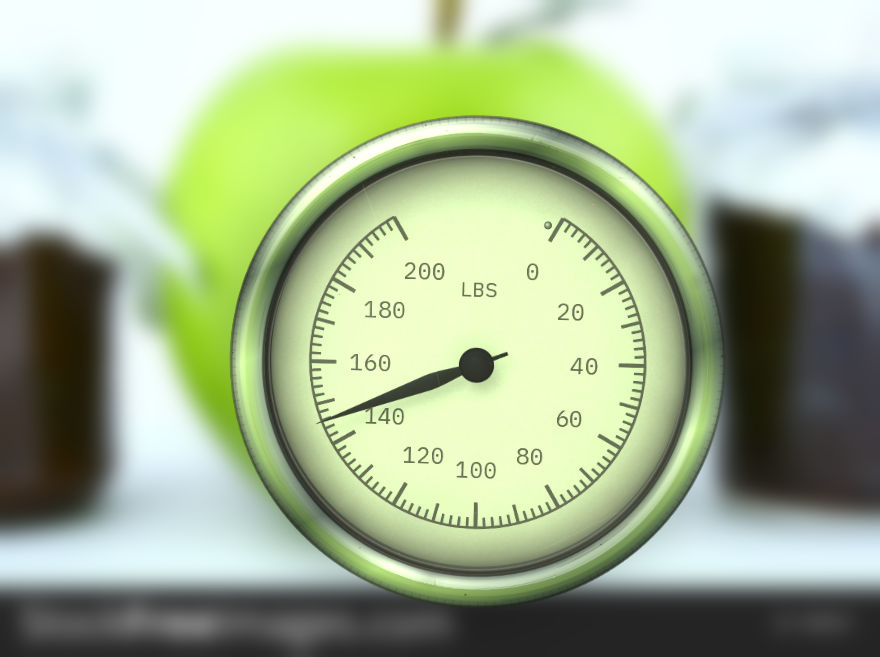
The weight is 146 lb
